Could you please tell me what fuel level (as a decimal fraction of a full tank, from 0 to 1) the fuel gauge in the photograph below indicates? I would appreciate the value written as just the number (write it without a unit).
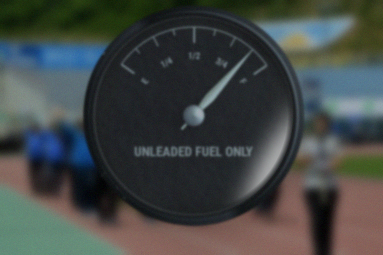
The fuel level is 0.875
